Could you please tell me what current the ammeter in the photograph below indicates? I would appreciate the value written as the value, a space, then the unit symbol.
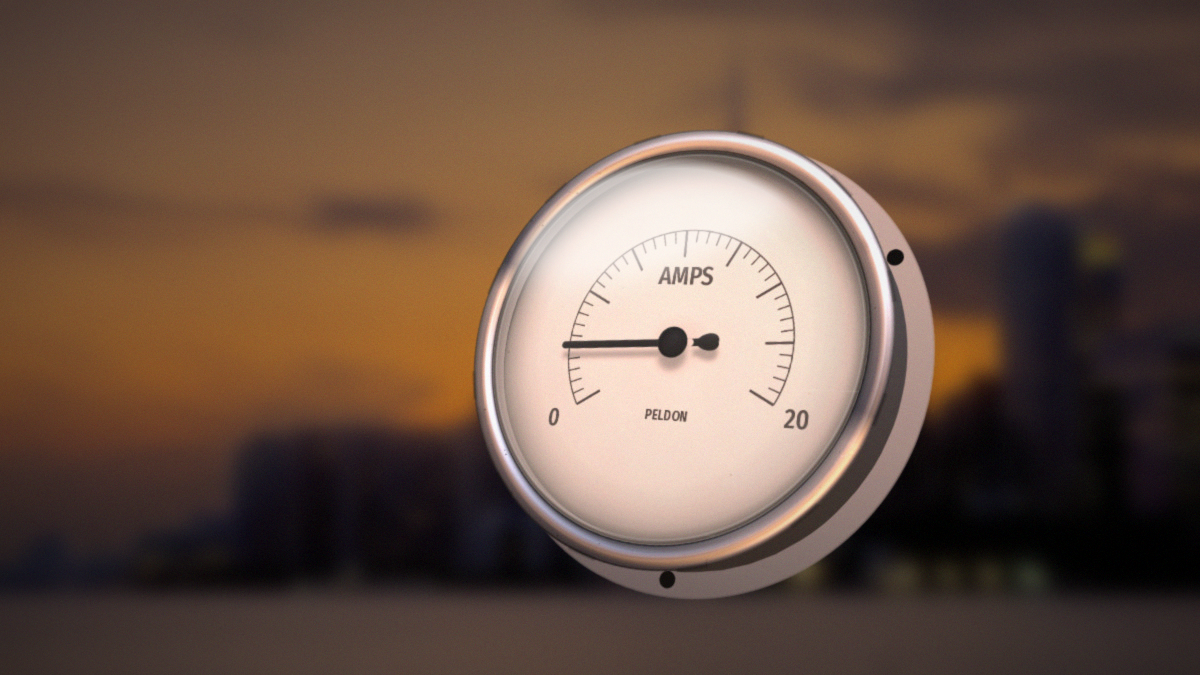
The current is 2.5 A
